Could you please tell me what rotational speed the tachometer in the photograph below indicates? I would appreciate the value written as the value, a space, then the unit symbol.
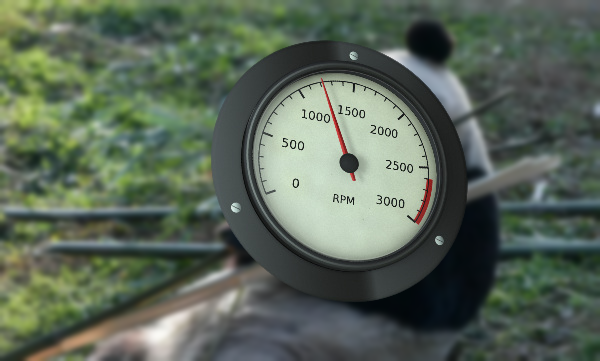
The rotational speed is 1200 rpm
